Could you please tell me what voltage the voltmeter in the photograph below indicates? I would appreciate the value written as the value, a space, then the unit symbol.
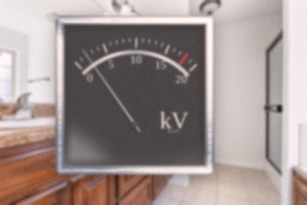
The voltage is 2 kV
